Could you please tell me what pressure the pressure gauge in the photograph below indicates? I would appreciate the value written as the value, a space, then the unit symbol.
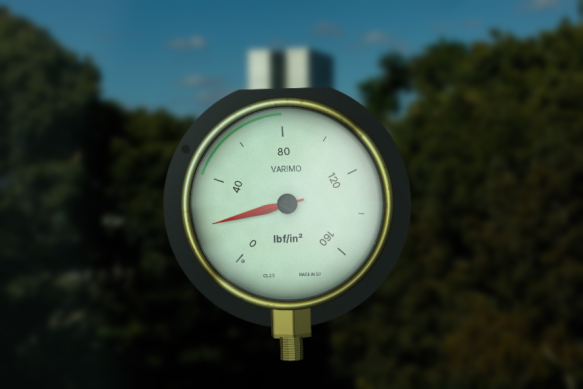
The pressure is 20 psi
